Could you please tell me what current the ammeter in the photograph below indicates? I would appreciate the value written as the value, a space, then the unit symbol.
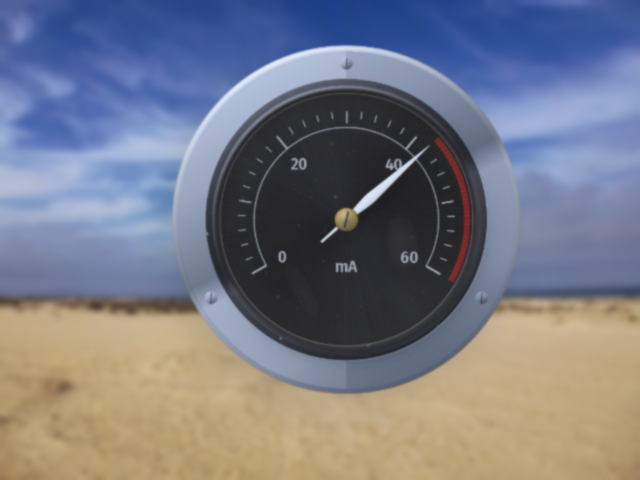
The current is 42 mA
